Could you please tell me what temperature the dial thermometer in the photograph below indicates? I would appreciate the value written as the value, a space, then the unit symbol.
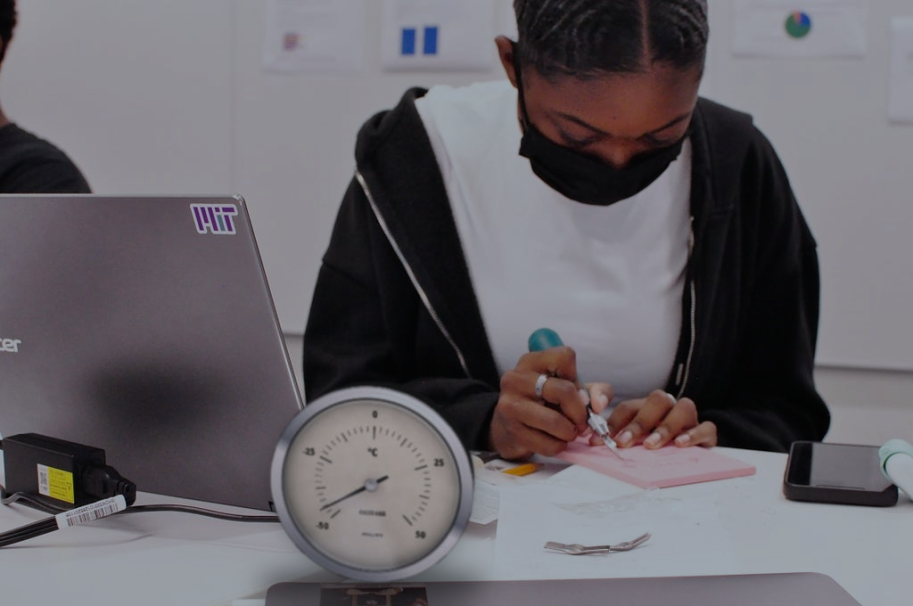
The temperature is -45 °C
